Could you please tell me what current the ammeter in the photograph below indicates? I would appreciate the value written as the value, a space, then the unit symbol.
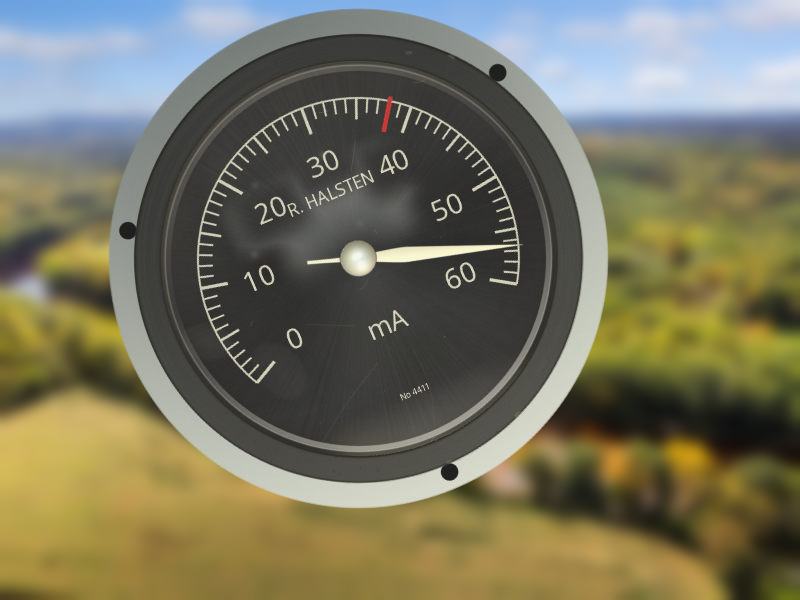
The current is 56.5 mA
